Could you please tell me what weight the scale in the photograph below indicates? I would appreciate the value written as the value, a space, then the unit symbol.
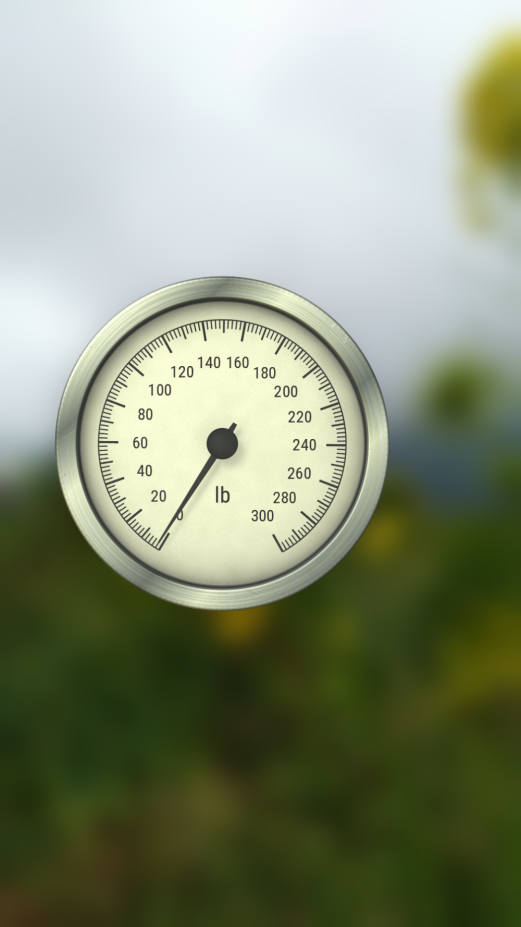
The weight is 2 lb
